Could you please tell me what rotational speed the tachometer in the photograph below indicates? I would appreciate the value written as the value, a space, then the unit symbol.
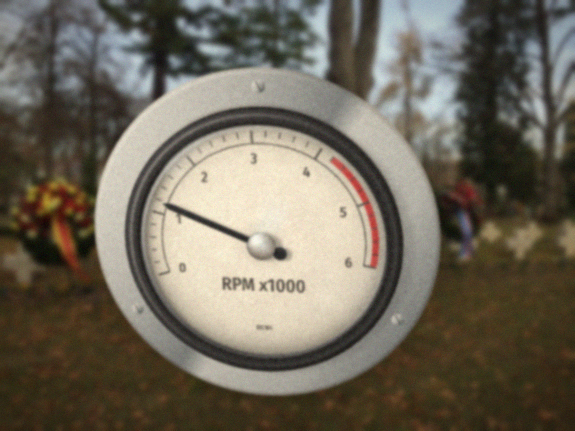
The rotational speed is 1200 rpm
